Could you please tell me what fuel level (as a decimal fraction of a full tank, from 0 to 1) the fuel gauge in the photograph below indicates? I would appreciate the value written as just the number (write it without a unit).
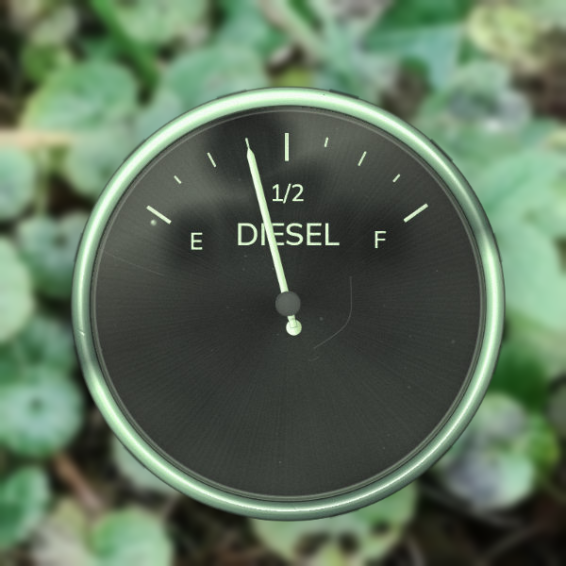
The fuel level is 0.375
